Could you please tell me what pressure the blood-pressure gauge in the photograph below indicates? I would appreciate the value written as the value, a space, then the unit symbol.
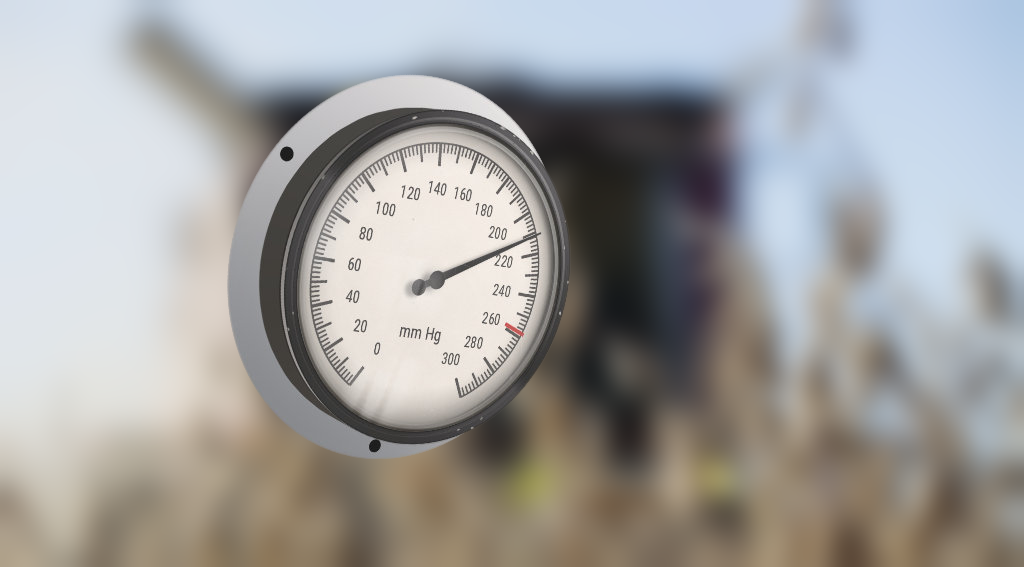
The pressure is 210 mmHg
